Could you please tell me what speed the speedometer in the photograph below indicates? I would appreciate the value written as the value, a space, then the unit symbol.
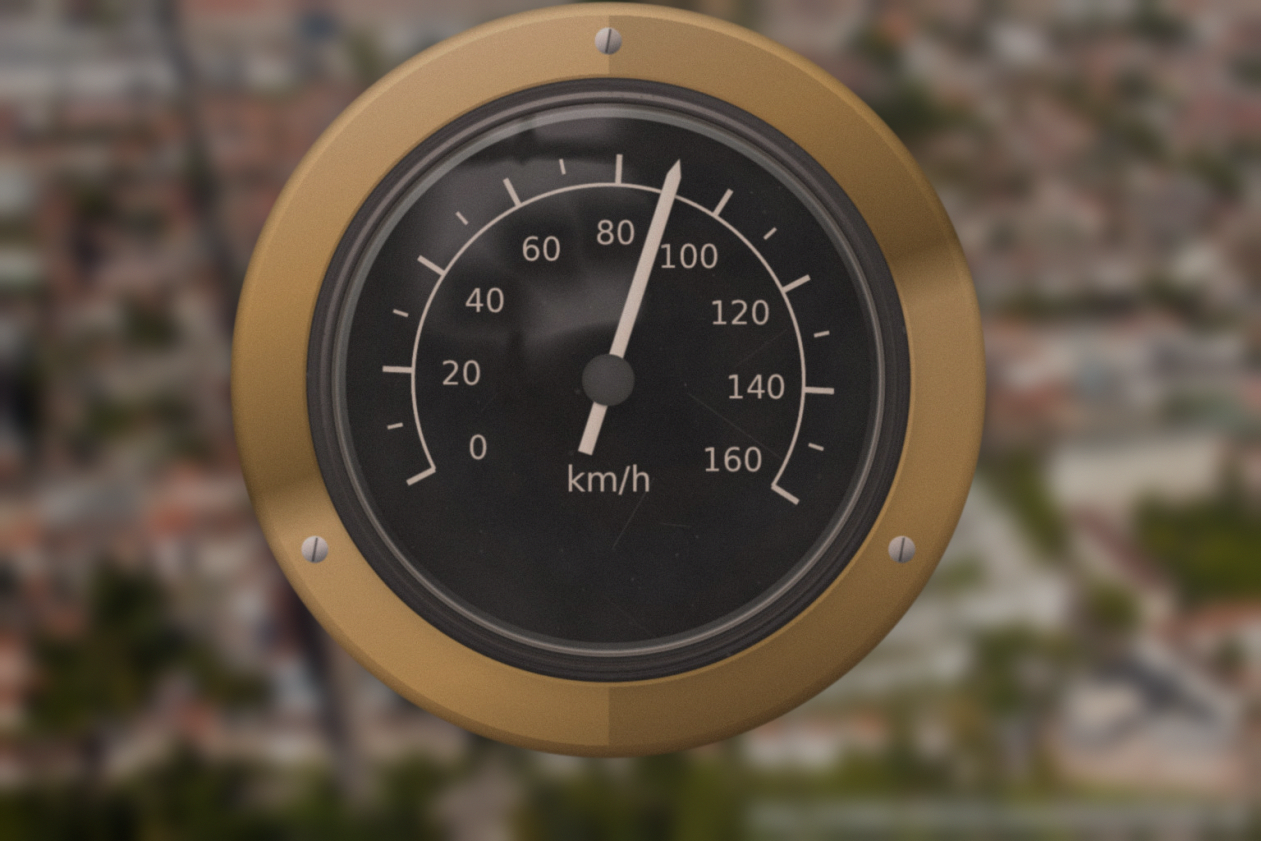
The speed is 90 km/h
